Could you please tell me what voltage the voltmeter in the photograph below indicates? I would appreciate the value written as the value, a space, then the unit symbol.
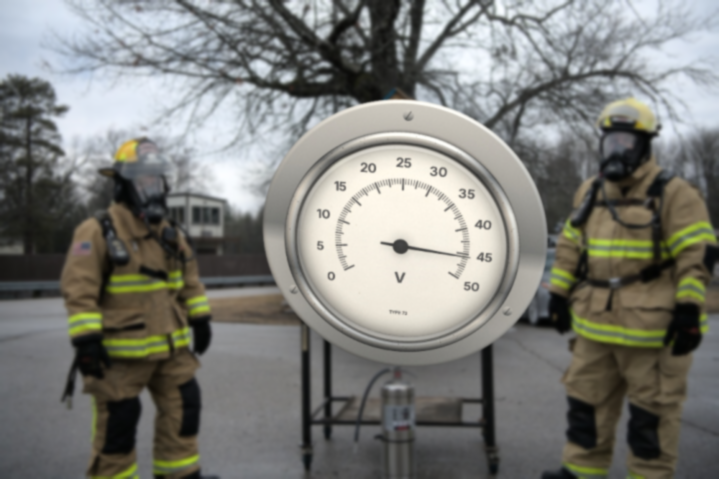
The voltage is 45 V
